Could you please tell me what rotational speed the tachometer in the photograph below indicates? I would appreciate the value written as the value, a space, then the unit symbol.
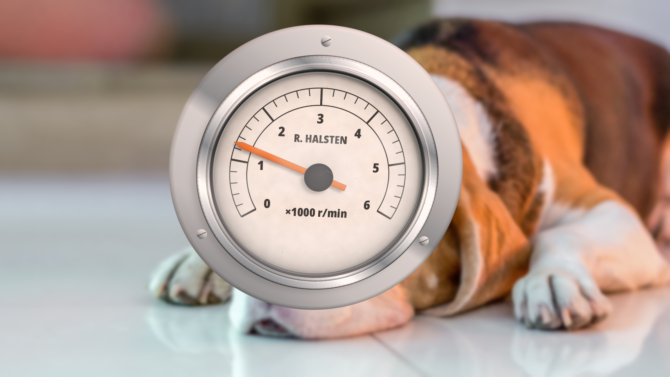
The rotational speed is 1300 rpm
